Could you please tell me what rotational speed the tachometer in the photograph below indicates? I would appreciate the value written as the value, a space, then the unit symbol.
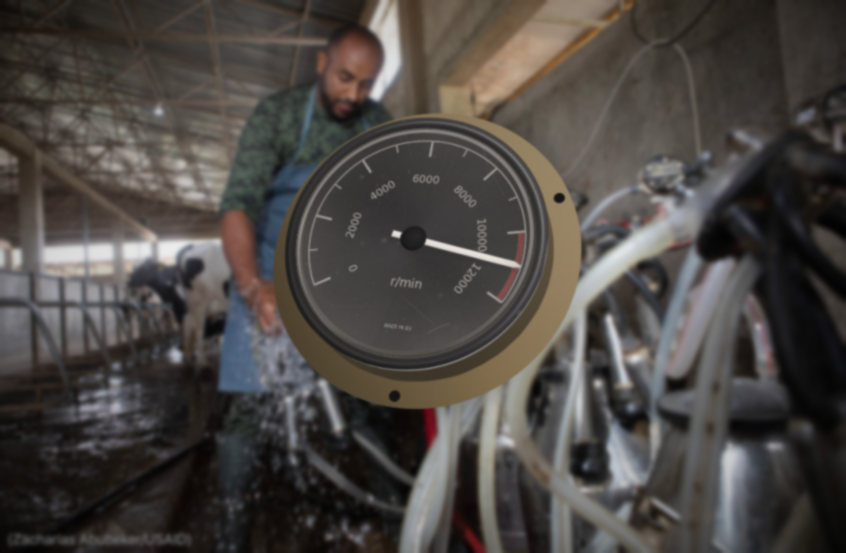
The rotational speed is 11000 rpm
